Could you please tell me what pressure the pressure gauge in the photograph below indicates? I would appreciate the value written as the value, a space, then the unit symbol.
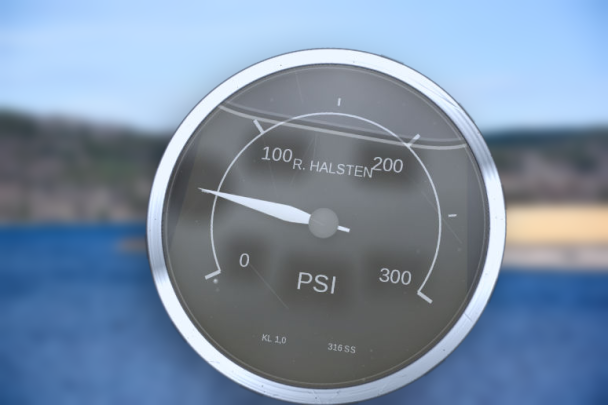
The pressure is 50 psi
